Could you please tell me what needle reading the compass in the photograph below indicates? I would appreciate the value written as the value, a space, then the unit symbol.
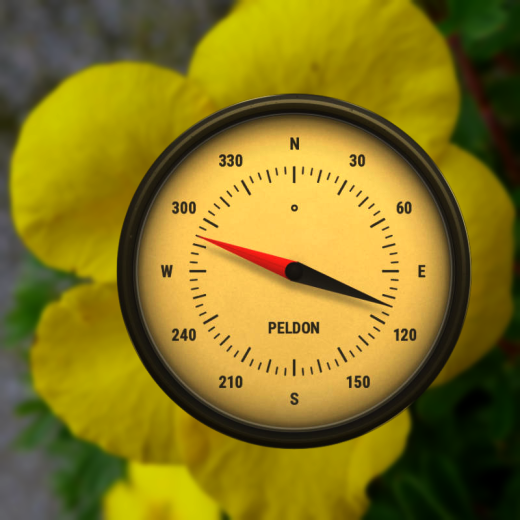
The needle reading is 290 °
